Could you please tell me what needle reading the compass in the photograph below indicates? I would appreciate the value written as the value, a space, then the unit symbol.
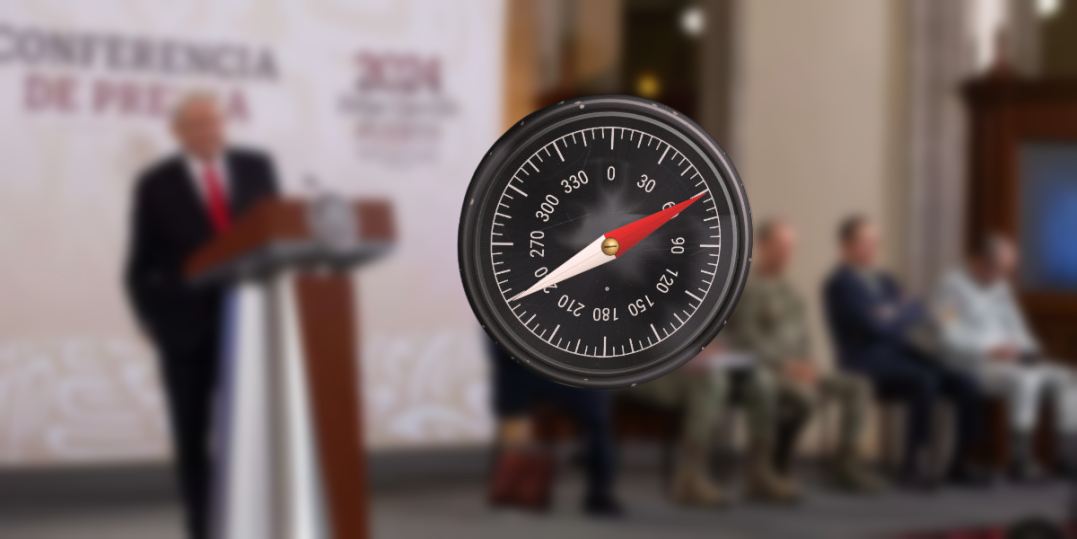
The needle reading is 60 °
